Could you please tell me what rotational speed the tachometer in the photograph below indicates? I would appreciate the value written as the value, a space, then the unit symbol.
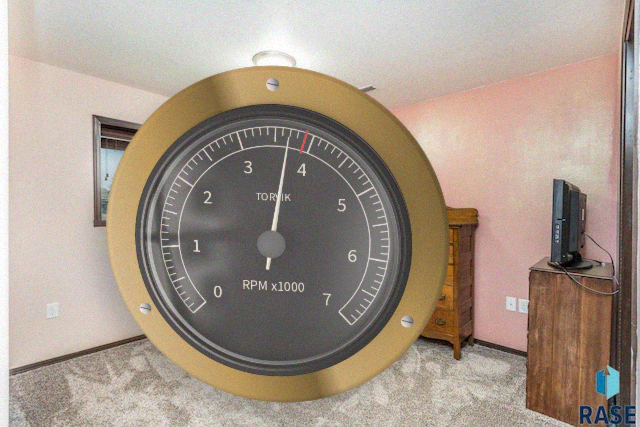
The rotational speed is 3700 rpm
